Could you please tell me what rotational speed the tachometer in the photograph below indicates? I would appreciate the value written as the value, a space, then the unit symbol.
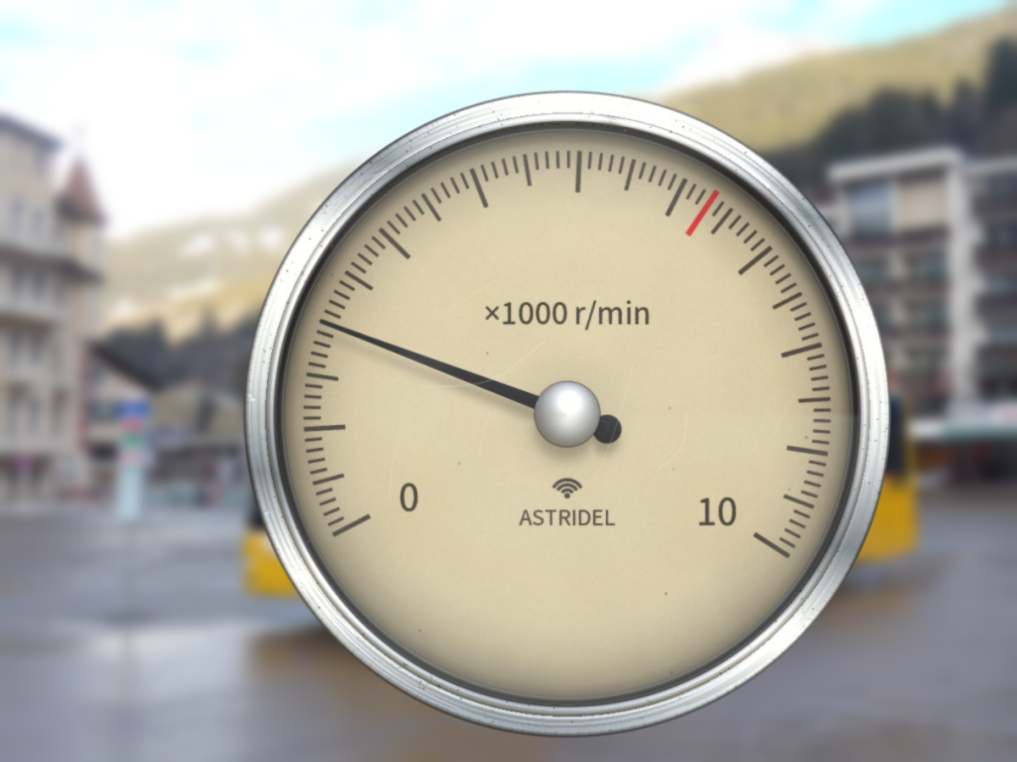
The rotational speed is 2000 rpm
